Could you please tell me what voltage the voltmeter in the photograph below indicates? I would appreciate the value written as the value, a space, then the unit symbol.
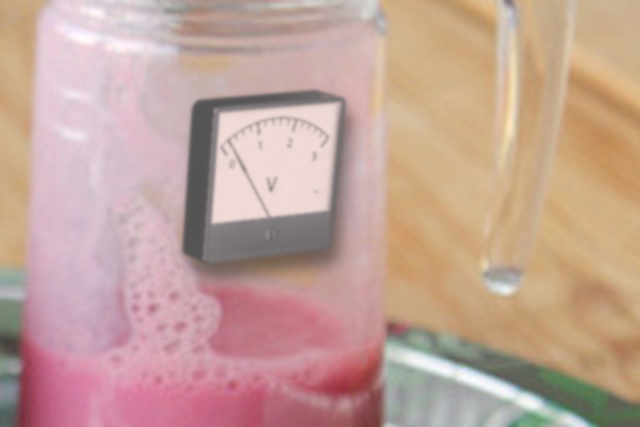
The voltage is 0.2 V
